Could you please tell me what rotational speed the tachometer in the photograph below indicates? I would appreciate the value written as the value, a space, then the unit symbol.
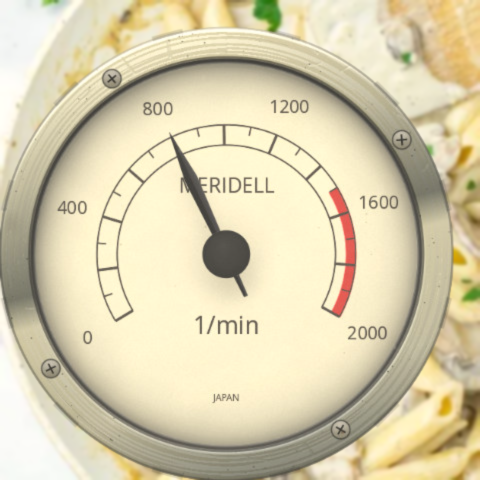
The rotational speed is 800 rpm
